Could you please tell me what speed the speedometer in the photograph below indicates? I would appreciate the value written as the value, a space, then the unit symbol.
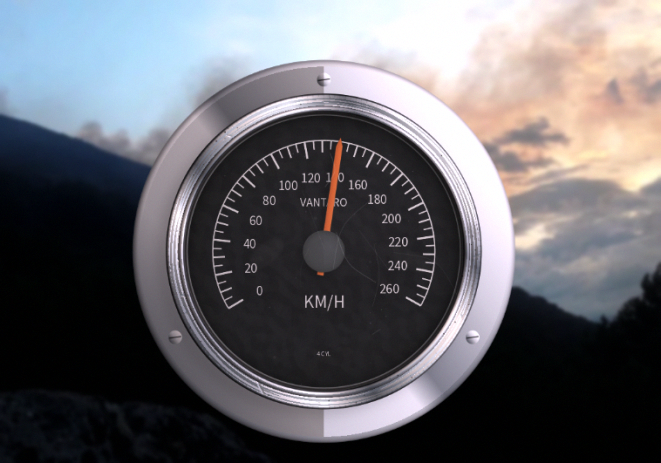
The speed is 140 km/h
